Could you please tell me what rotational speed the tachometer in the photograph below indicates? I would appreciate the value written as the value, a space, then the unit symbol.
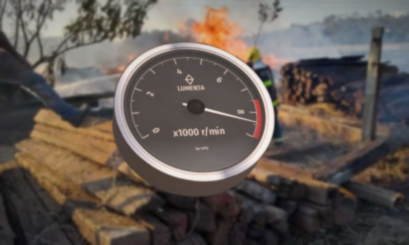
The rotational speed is 8500 rpm
